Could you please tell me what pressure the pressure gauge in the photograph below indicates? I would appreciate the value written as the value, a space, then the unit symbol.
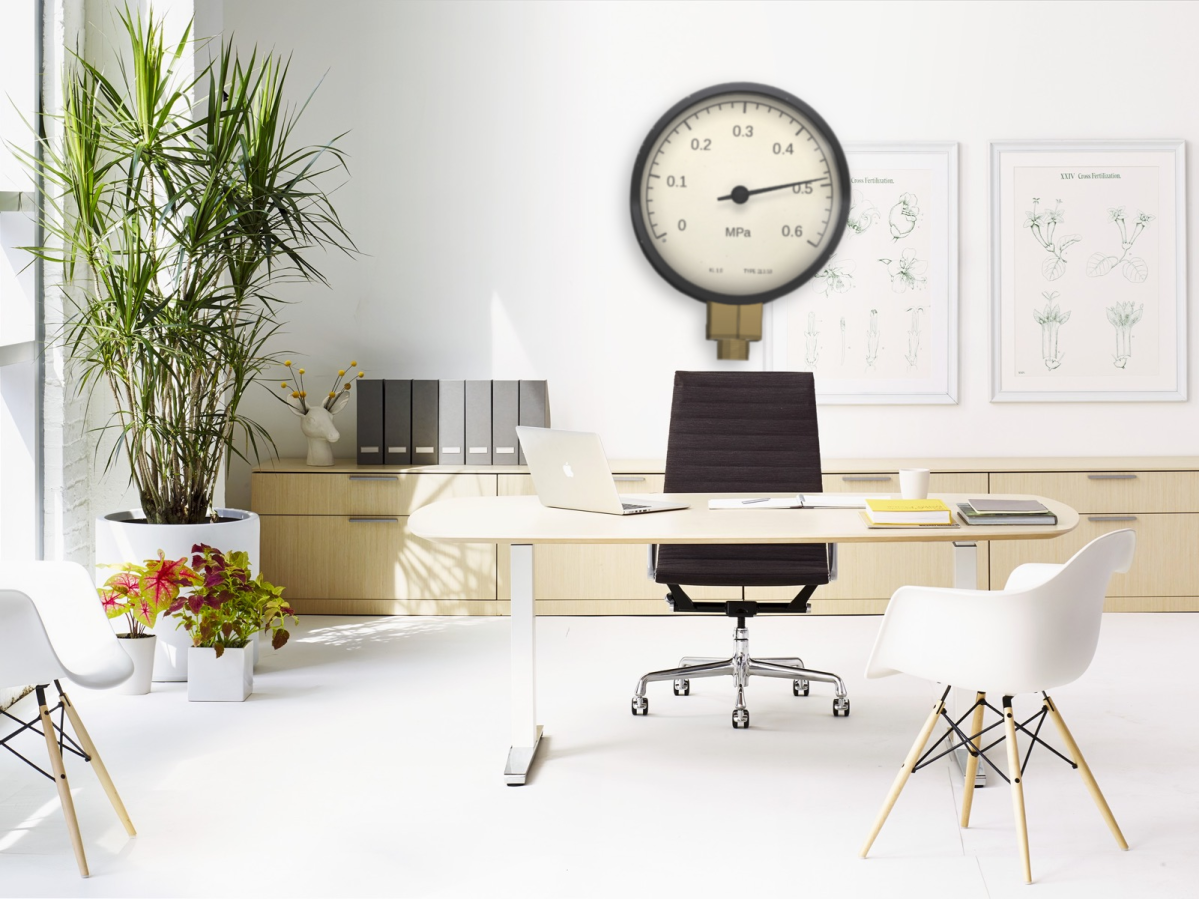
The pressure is 0.49 MPa
